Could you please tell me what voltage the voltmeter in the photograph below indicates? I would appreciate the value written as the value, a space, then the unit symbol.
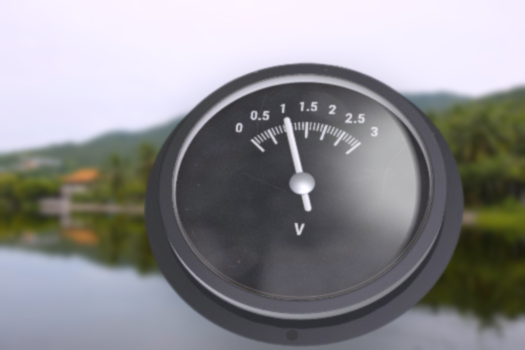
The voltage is 1 V
